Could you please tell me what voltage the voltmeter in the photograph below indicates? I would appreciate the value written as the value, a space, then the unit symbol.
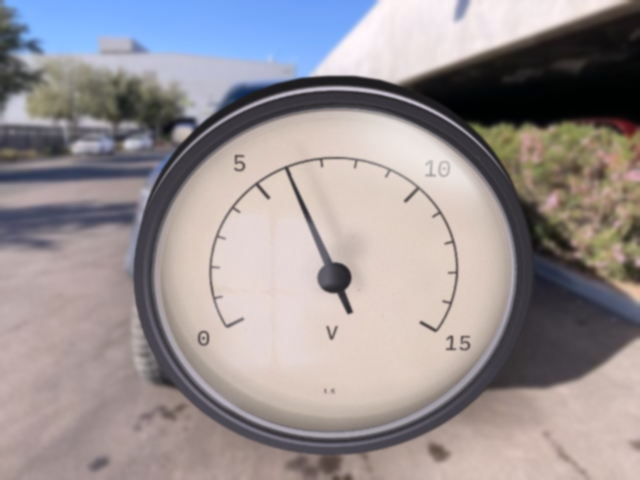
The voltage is 6 V
